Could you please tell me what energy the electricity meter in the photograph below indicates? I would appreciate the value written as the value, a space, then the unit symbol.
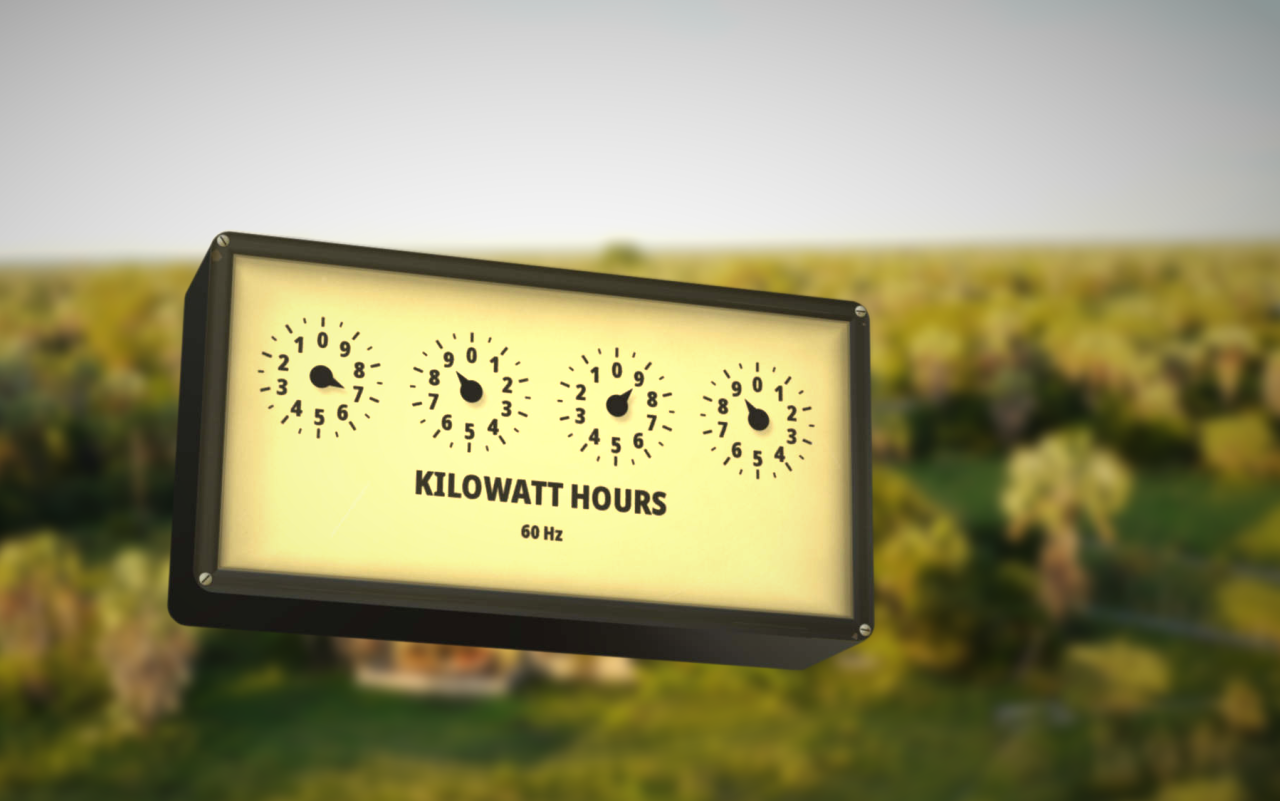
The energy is 6889 kWh
